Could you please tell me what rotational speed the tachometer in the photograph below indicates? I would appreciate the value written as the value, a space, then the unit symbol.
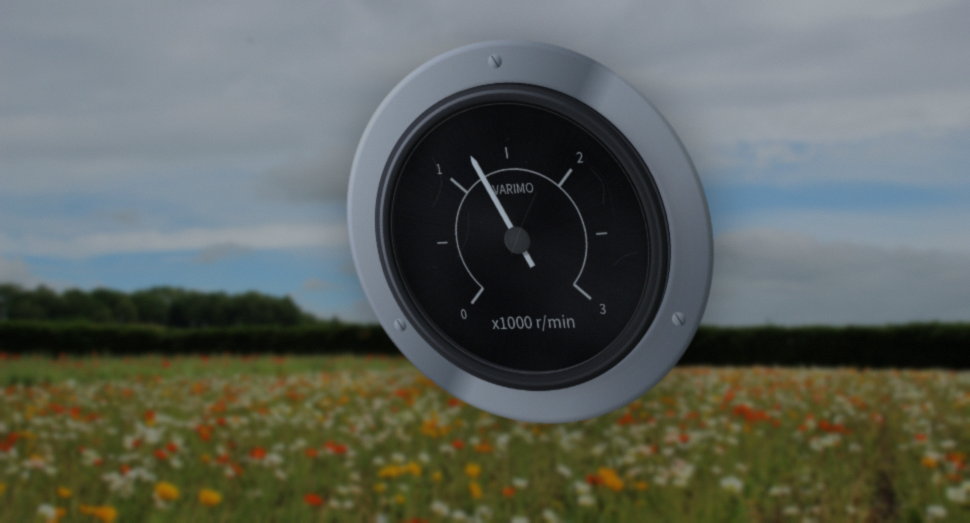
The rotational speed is 1250 rpm
